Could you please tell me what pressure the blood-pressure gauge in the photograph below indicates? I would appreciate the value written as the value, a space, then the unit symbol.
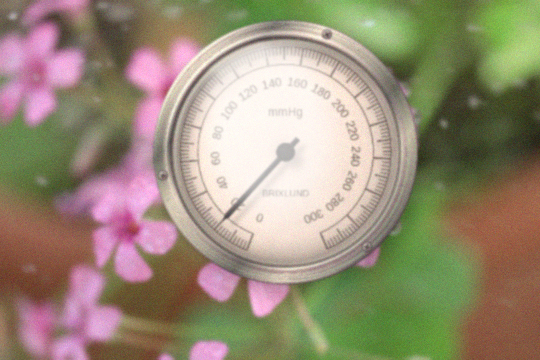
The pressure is 20 mmHg
